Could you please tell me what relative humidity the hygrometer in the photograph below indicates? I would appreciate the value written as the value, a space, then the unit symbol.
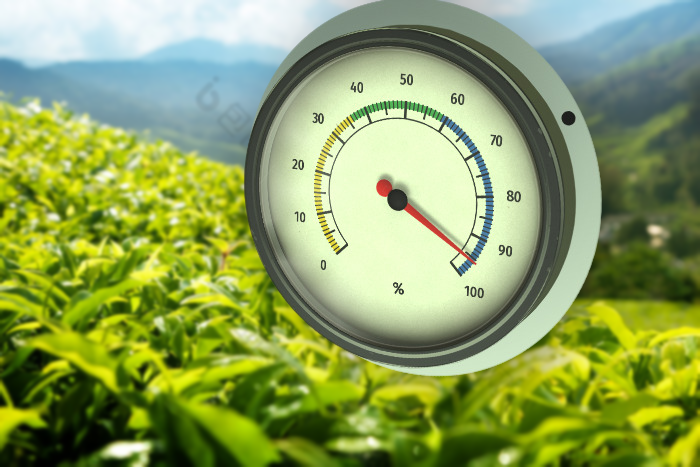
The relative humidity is 95 %
